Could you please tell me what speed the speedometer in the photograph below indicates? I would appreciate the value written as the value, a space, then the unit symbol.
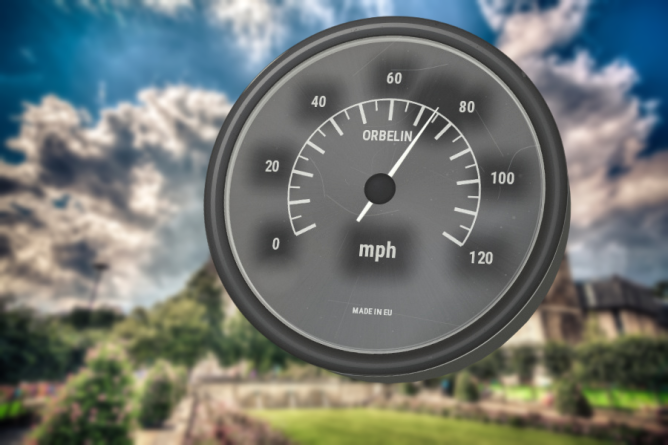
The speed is 75 mph
